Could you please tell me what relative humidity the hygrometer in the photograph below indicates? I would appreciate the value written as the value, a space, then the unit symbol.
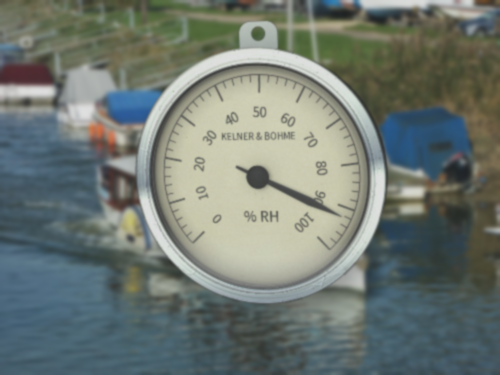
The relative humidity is 92 %
